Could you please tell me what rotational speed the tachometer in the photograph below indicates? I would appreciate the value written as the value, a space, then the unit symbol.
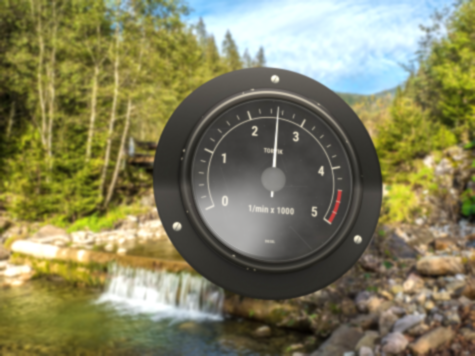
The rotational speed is 2500 rpm
